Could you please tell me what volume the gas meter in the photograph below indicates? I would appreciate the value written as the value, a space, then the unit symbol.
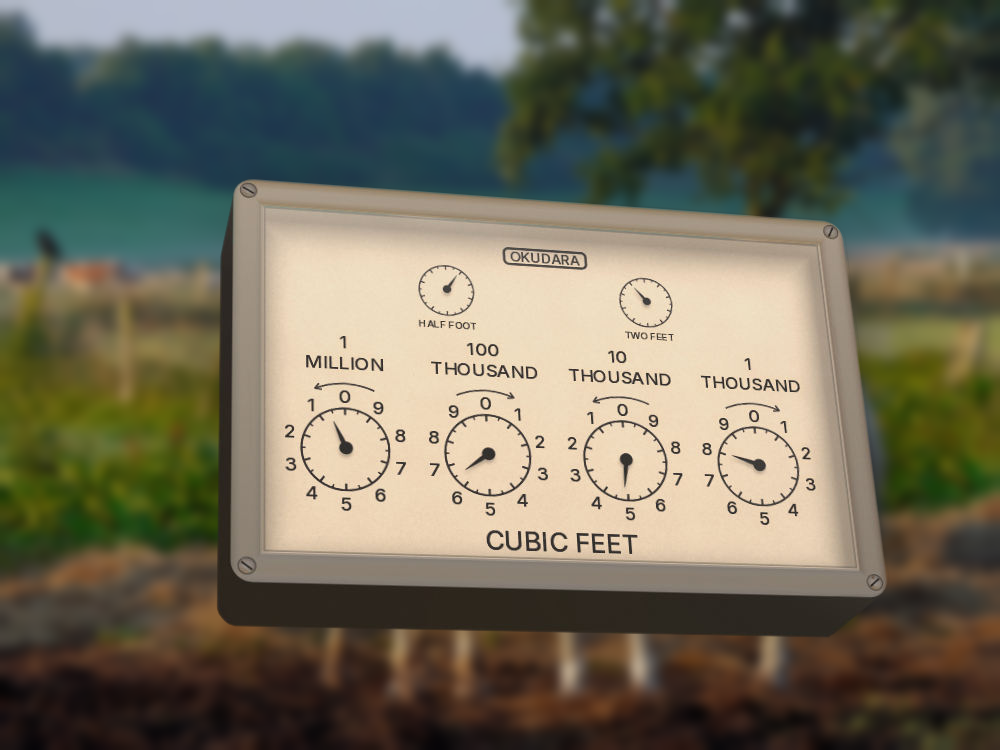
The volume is 64800 ft³
